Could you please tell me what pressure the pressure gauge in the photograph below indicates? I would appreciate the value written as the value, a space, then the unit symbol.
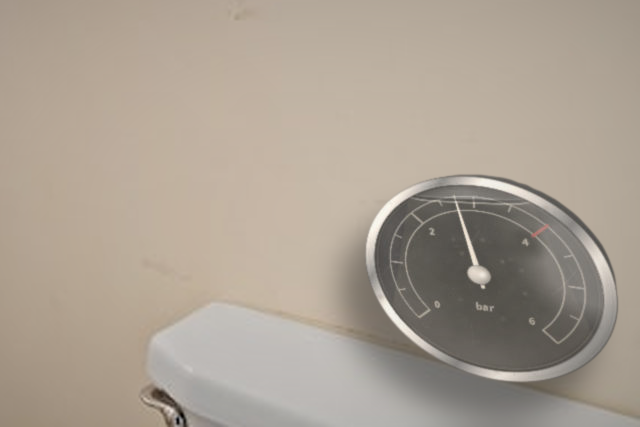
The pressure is 2.75 bar
